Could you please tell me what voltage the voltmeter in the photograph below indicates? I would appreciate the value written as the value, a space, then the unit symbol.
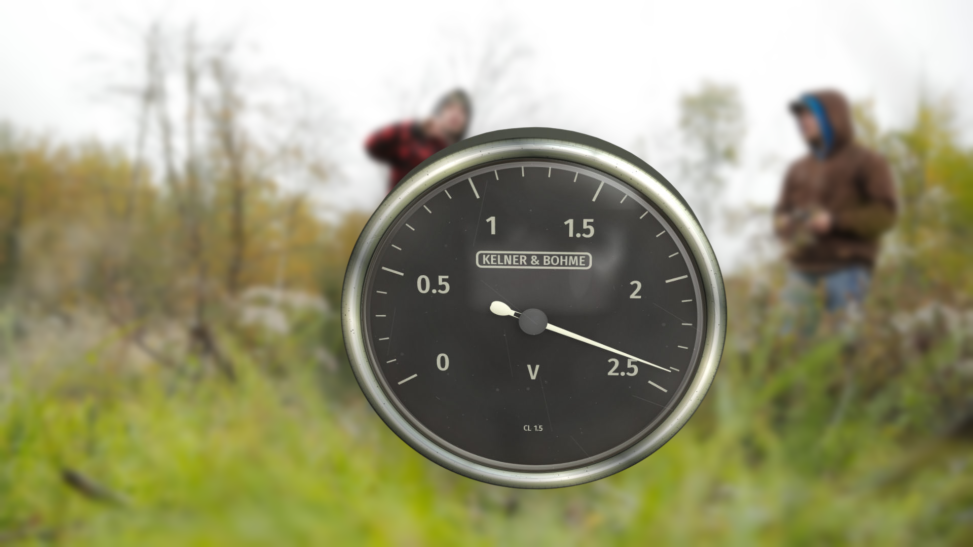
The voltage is 2.4 V
